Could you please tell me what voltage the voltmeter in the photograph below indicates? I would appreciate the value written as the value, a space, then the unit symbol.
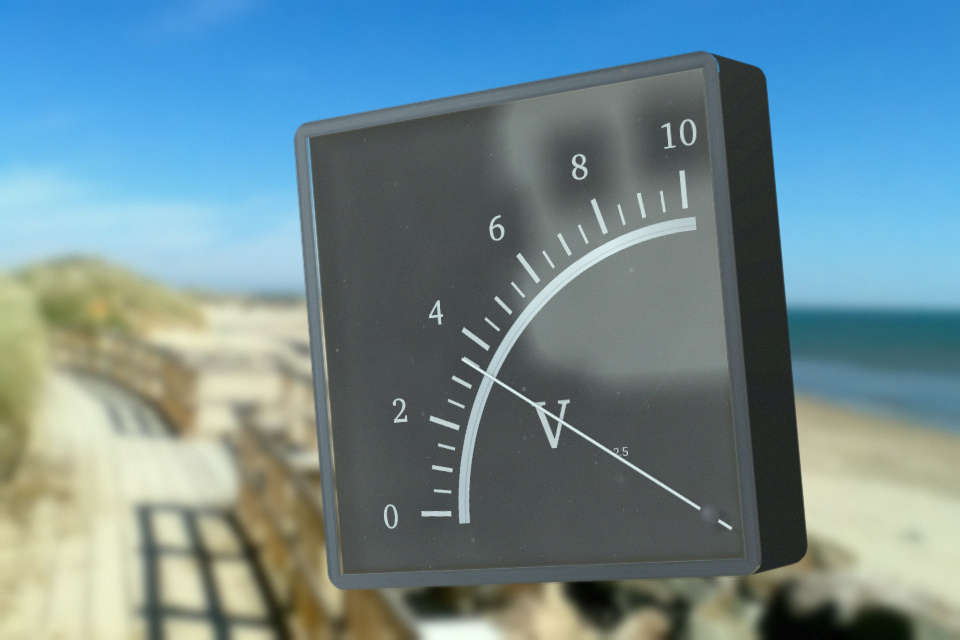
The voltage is 3.5 V
